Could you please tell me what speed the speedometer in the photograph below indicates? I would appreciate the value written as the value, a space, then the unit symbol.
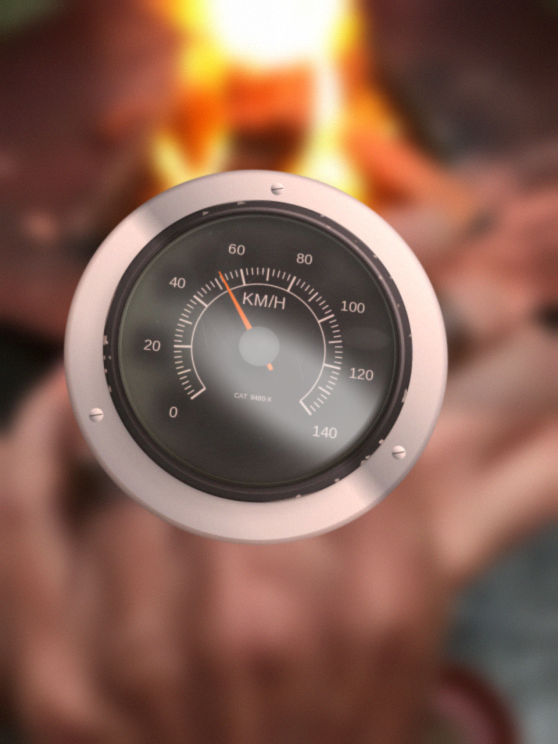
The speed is 52 km/h
